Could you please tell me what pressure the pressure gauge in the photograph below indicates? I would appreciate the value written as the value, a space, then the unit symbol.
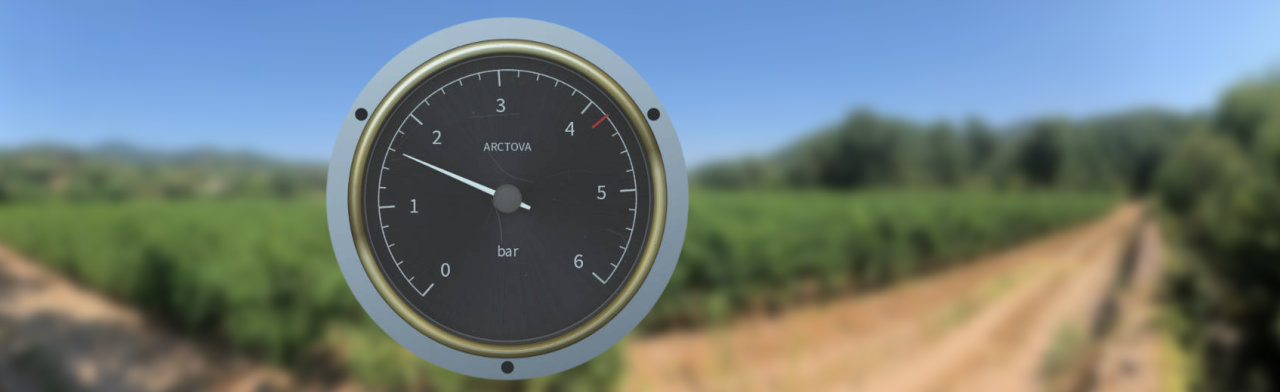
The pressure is 1.6 bar
